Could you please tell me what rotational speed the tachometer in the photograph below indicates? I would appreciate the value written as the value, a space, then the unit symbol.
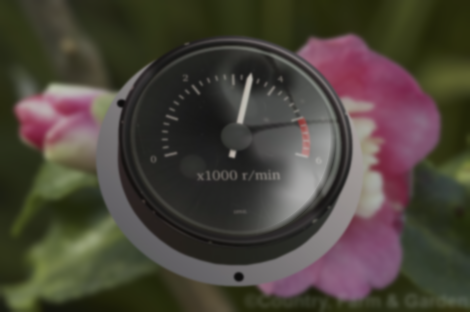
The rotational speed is 3400 rpm
